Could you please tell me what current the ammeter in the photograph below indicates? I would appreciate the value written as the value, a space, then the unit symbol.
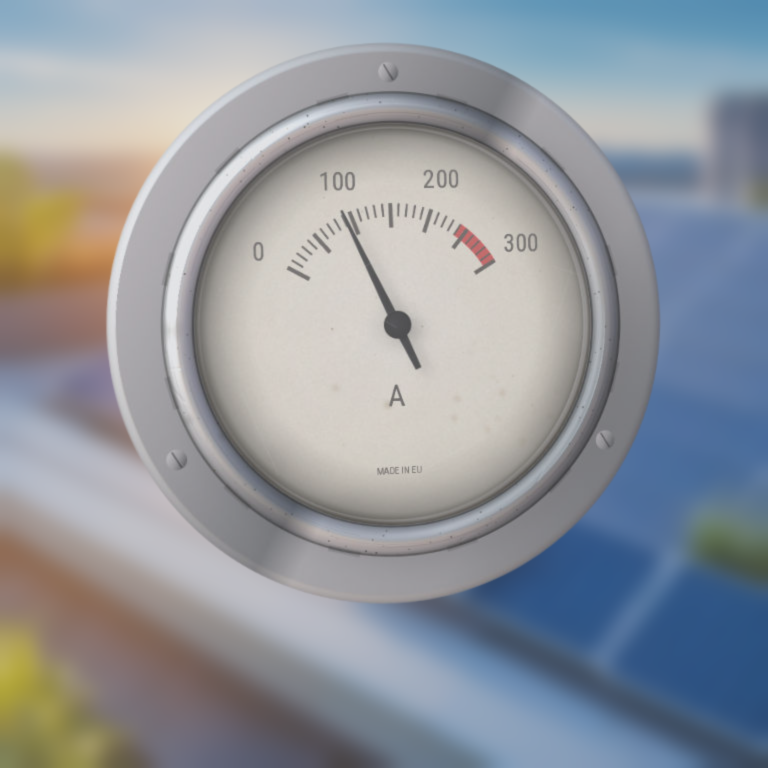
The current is 90 A
